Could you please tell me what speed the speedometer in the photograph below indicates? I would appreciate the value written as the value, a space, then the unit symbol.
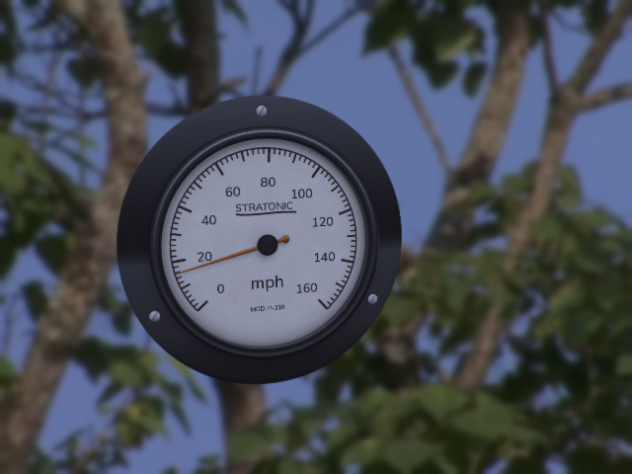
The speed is 16 mph
